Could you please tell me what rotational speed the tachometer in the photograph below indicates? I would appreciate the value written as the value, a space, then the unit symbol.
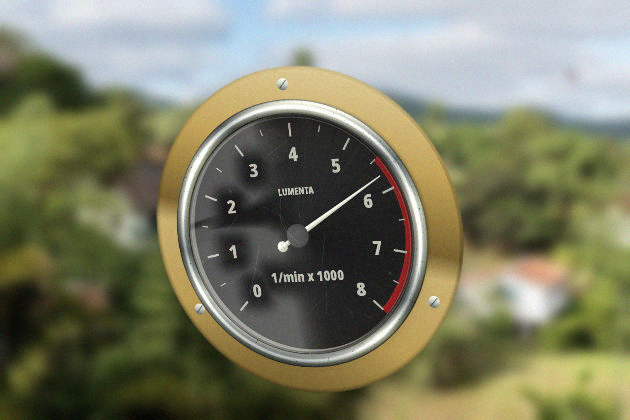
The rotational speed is 5750 rpm
